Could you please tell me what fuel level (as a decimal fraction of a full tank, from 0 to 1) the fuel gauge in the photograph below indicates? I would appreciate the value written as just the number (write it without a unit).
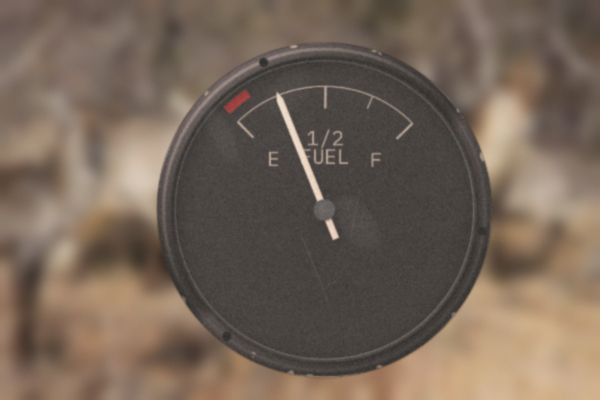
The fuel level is 0.25
